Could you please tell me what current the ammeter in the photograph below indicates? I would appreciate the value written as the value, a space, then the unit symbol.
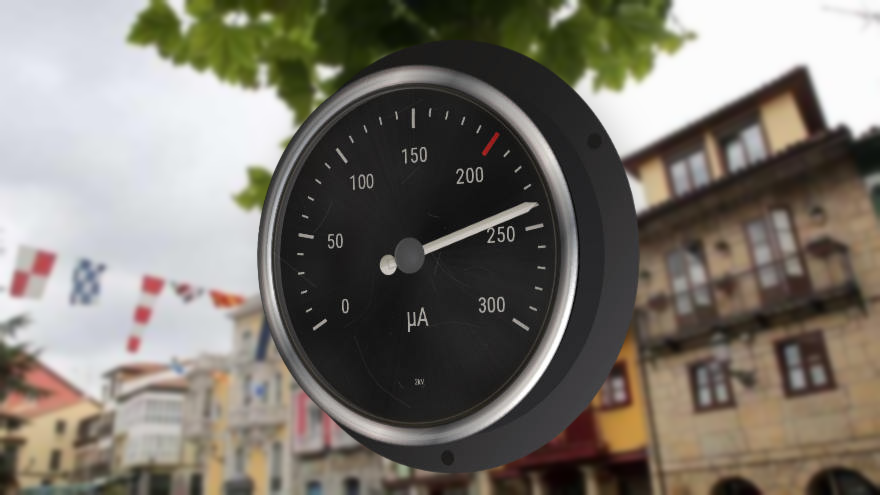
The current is 240 µA
